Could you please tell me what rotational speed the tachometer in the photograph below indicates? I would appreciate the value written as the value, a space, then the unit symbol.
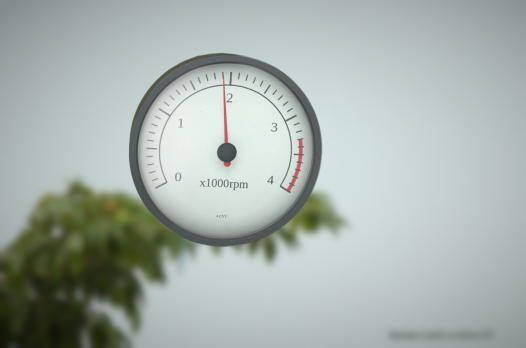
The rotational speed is 1900 rpm
